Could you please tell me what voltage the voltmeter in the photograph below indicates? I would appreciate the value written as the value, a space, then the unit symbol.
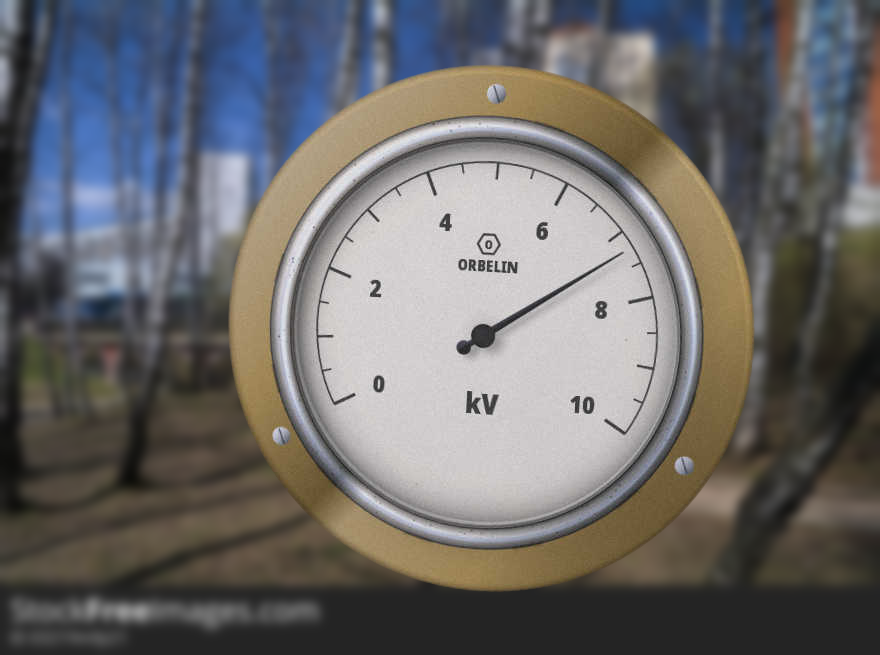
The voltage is 7.25 kV
